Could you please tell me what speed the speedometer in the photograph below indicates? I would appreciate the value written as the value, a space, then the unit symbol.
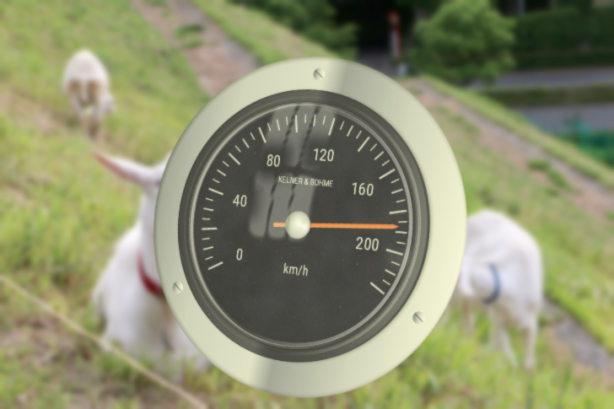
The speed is 187.5 km/h
